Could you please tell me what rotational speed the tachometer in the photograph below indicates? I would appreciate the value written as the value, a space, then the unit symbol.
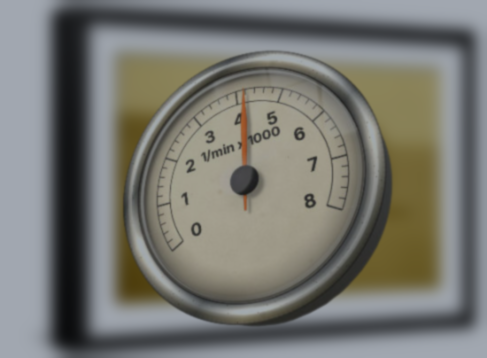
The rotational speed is 4200 rpm
